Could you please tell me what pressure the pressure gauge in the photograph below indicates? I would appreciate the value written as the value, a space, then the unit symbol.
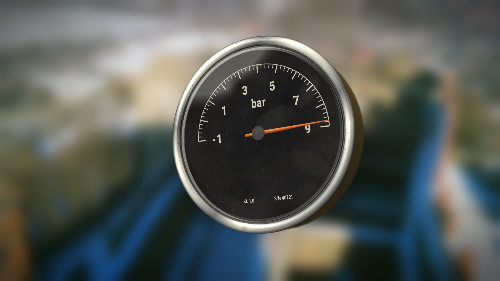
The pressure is 8.8 bar
